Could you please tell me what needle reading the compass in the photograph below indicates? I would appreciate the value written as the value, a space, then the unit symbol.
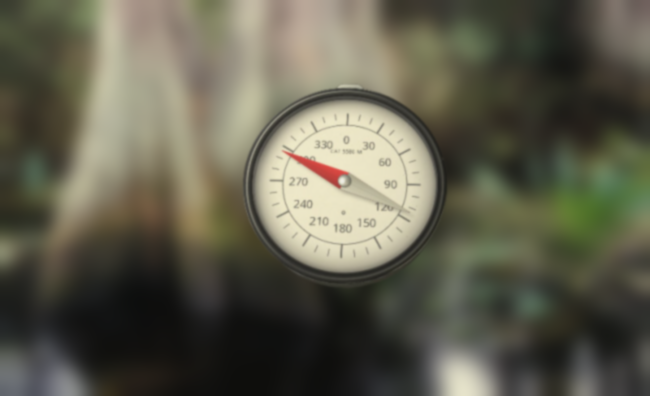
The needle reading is 295 °
